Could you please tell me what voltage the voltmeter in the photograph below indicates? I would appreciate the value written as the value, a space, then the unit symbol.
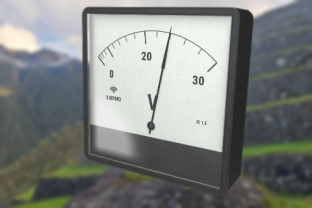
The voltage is 24 V
